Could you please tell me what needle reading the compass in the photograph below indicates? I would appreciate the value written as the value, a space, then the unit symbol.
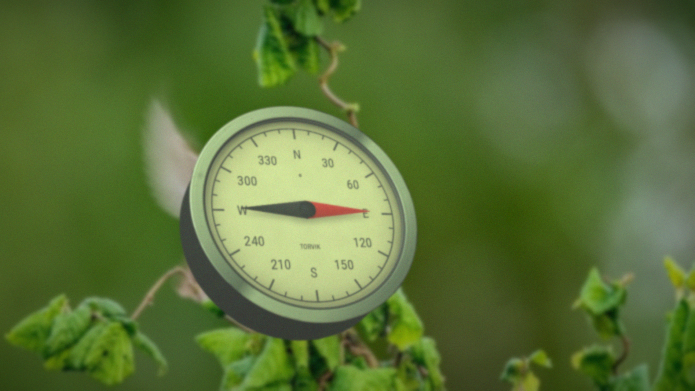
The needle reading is 90 °
